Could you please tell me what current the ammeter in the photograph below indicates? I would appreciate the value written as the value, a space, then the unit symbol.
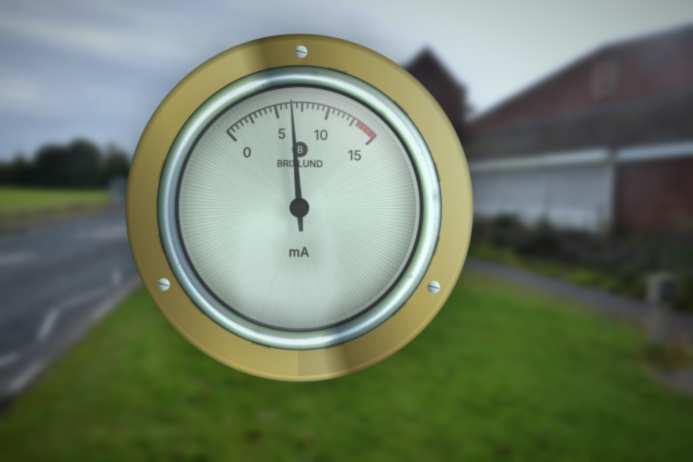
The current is 6.5 mA
